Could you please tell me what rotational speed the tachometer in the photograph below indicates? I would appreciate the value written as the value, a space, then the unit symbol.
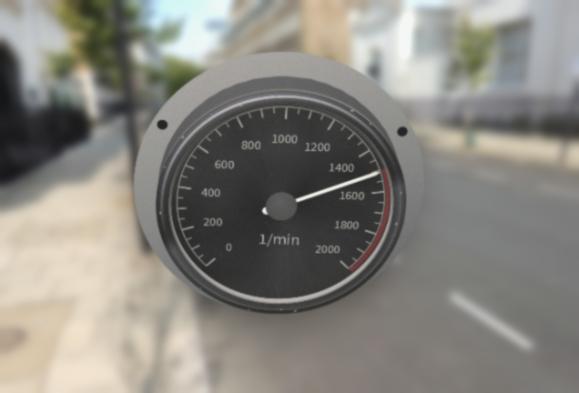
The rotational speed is 1500 rpm
